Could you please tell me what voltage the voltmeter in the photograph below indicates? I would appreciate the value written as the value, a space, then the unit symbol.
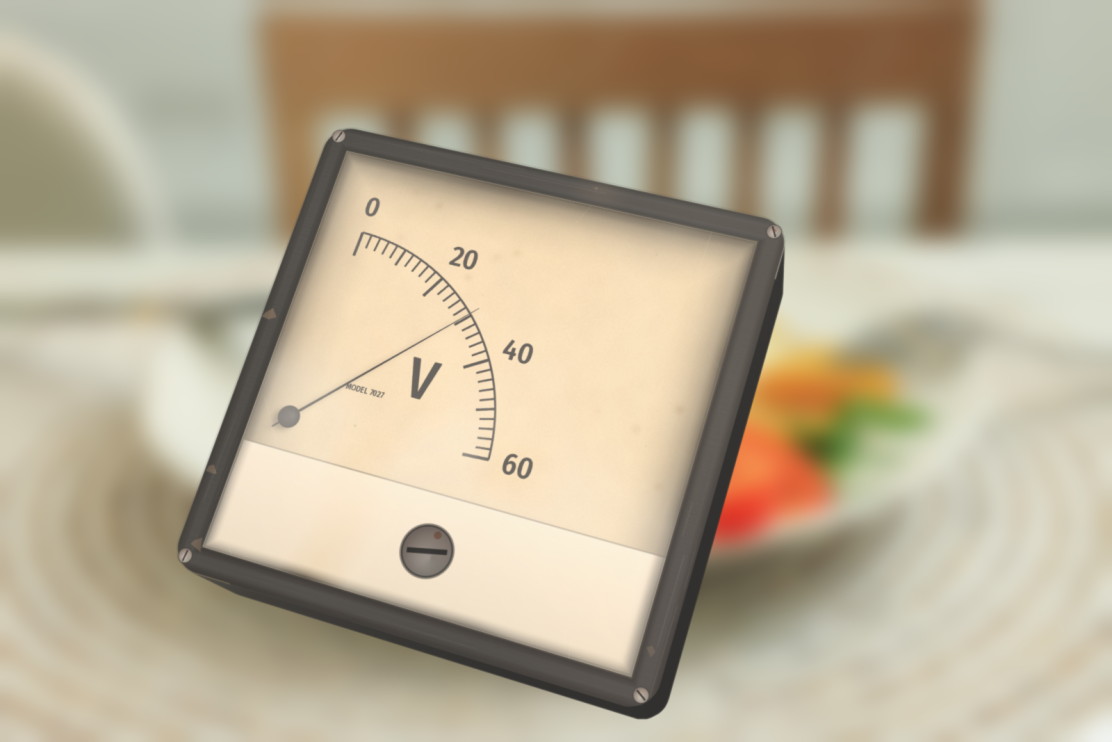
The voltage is 30 V
